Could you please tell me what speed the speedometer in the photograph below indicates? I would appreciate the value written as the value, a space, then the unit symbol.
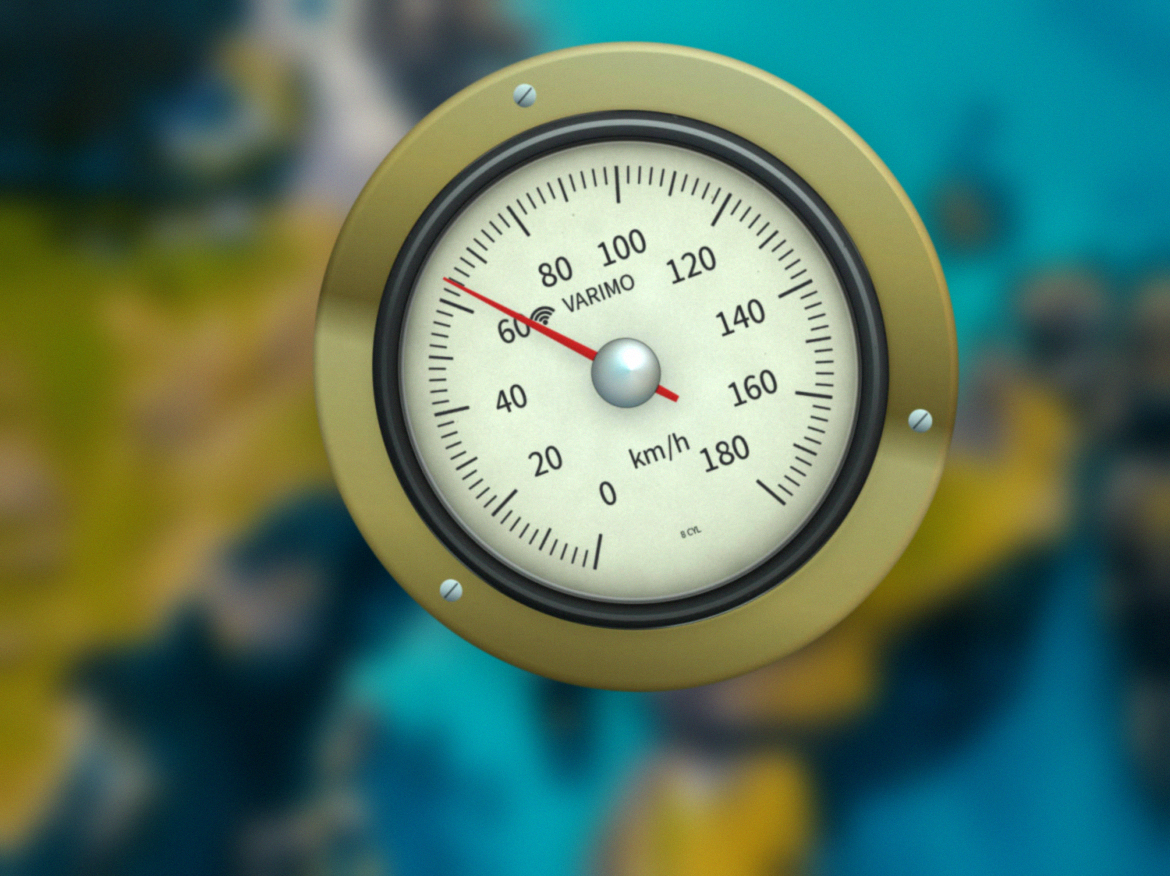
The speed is 64 km/h
